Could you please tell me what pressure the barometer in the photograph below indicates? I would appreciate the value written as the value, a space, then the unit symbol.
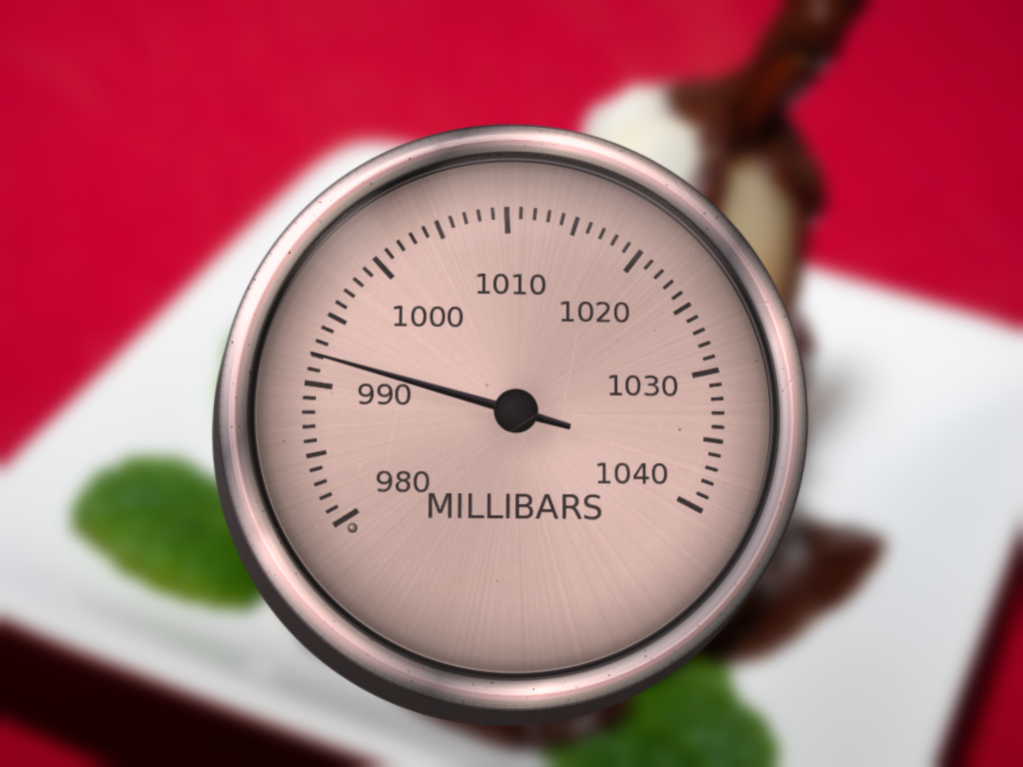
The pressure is 992 mbar
